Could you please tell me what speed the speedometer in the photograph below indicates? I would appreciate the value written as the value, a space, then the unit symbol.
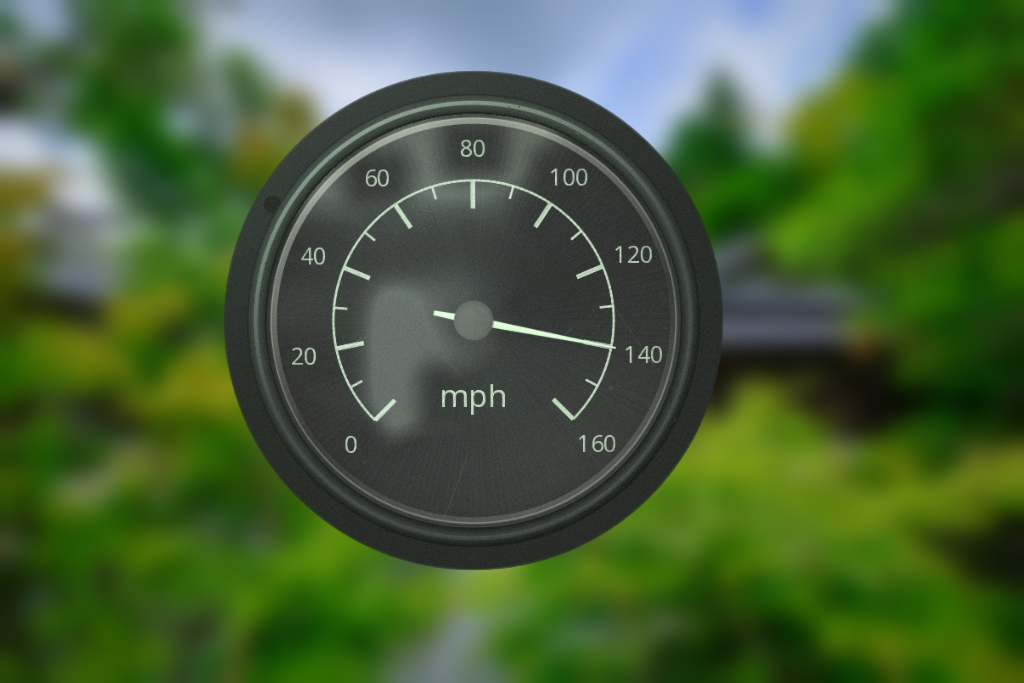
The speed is 140 mph
